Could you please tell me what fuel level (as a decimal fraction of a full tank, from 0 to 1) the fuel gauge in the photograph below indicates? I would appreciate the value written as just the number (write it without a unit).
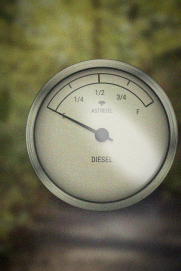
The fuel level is 0
